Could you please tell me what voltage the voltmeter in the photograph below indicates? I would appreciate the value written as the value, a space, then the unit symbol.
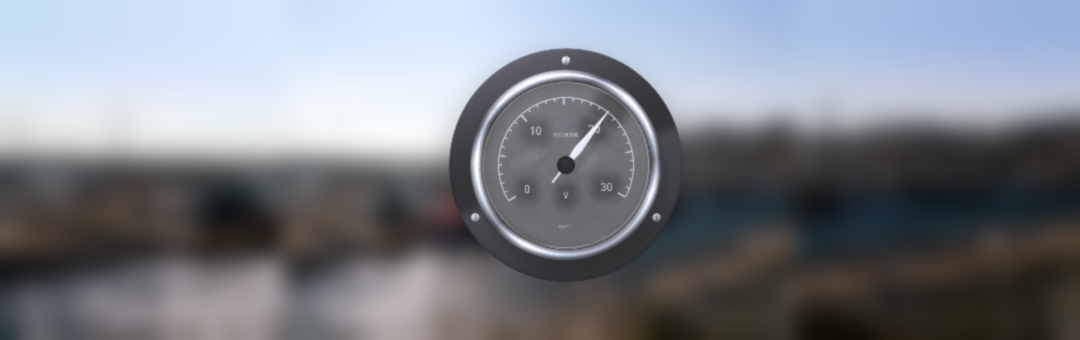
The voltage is 20 V
